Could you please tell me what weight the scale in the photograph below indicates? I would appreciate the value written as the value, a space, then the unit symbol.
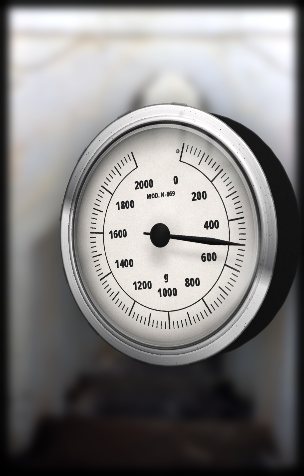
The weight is 500 g
